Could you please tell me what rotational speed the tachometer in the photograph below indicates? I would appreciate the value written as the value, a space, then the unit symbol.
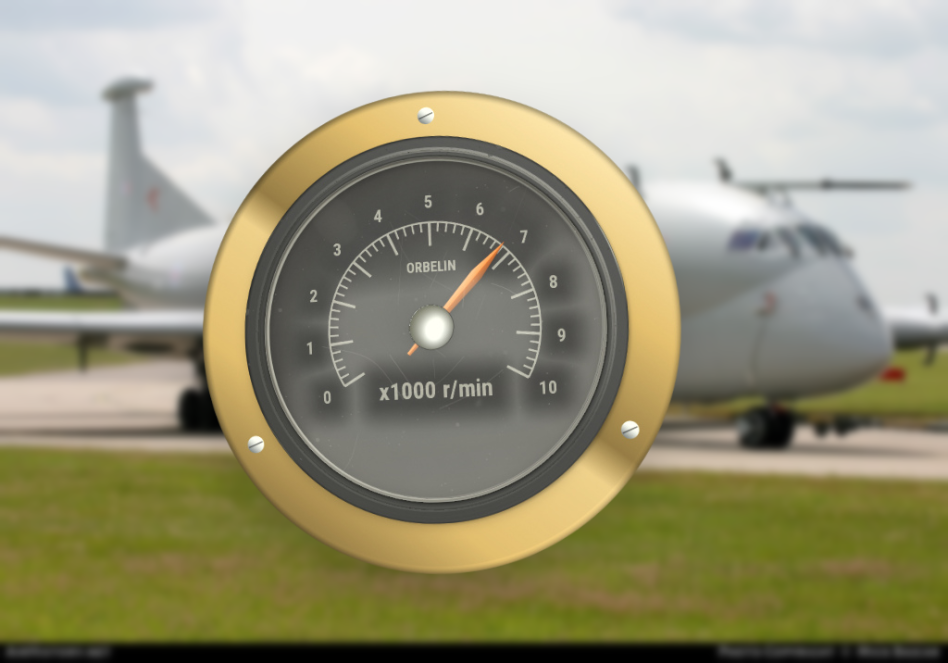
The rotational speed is 6800 rpm
